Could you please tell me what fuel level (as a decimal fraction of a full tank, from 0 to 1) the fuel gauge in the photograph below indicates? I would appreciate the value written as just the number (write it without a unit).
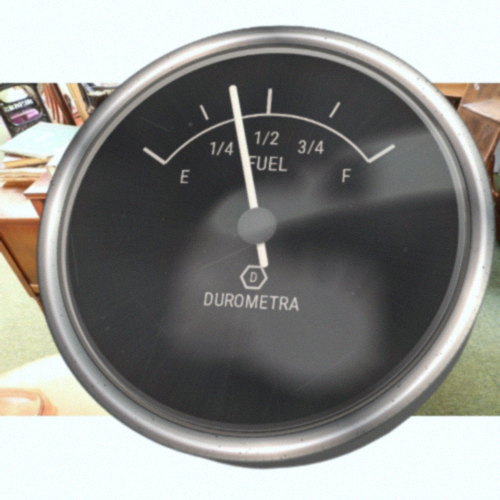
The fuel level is 0.375
